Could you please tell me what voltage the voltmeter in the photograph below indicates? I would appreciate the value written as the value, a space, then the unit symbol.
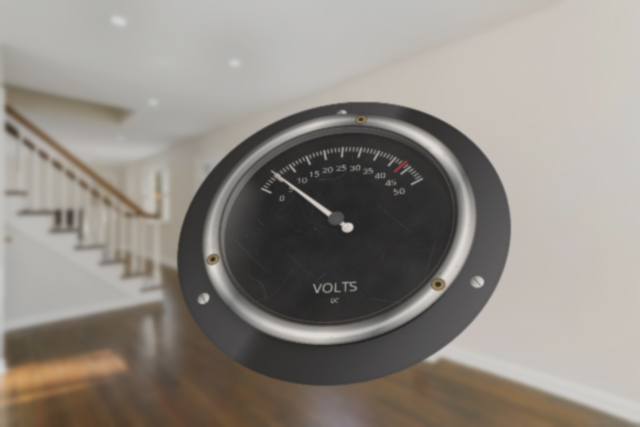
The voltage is 5 V
